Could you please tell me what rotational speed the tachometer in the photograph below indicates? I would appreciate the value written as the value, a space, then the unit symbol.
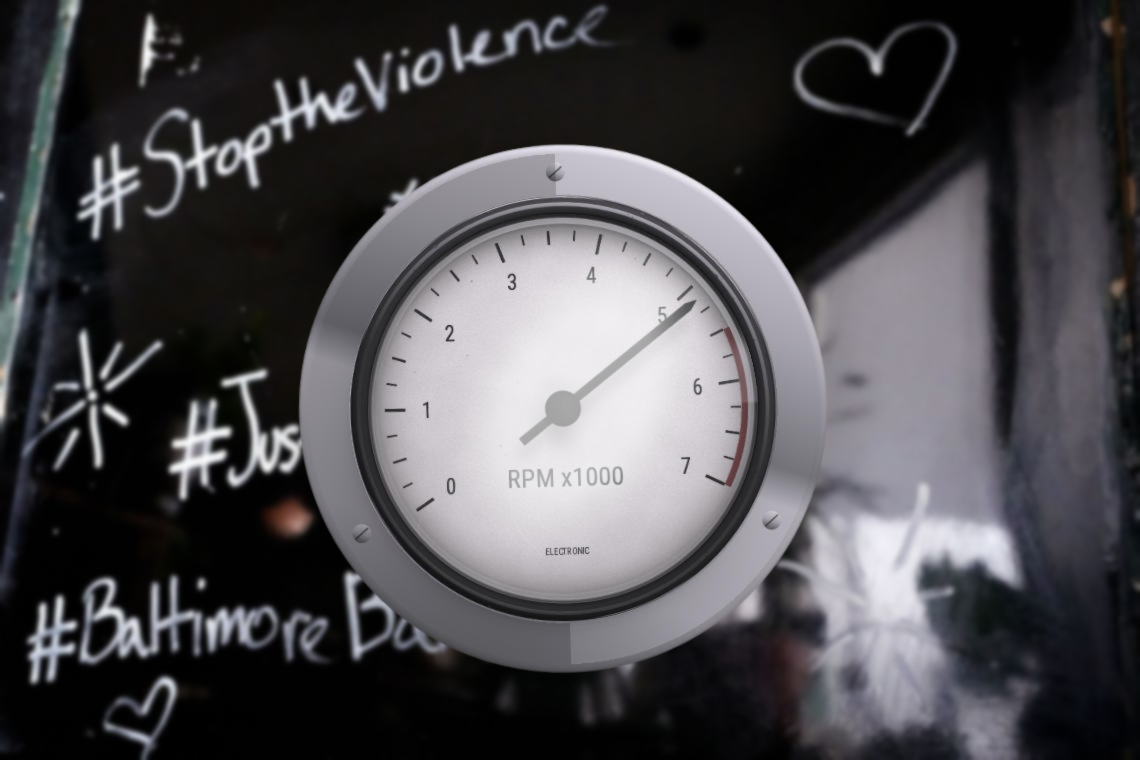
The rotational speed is 5125 rpm
